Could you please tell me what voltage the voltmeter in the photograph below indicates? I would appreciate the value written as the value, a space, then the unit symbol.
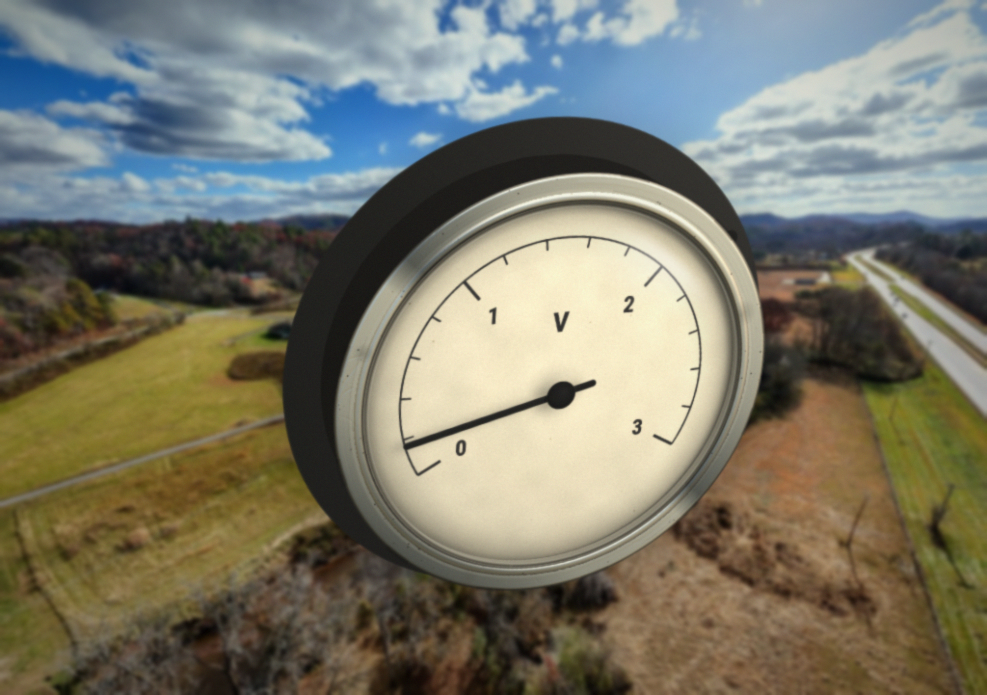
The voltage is 0.2 V
